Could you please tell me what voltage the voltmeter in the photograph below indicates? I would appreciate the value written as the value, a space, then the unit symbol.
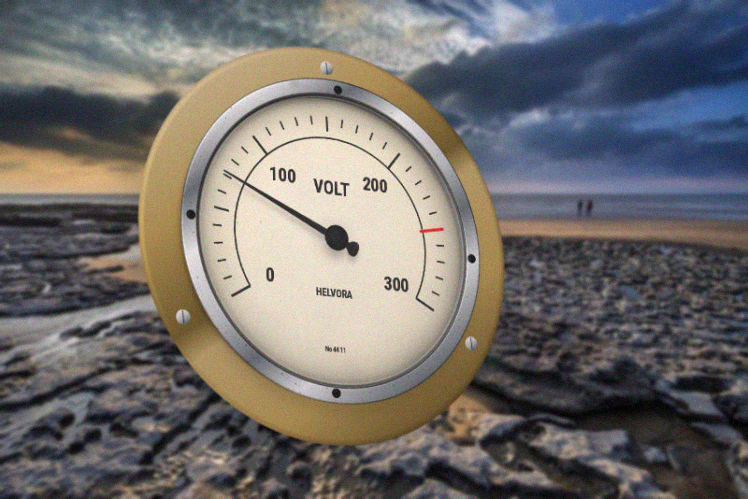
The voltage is 70 V
